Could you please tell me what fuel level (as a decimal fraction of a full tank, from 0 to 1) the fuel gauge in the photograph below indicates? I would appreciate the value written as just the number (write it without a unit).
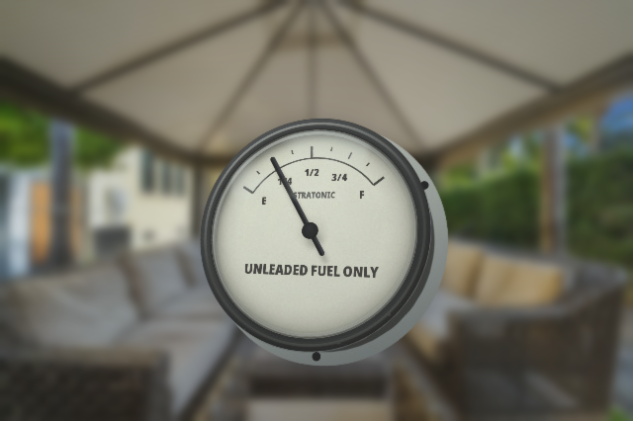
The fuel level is 0.25
